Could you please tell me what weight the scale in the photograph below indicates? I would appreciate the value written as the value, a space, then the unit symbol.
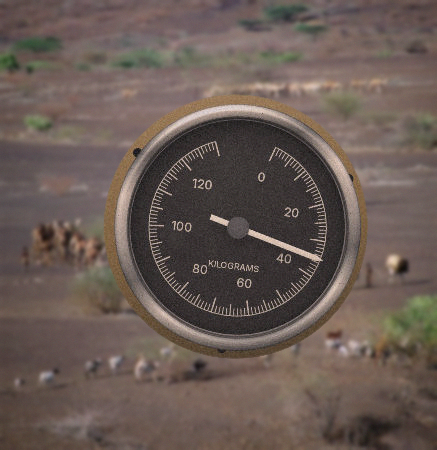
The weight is 35 kg
